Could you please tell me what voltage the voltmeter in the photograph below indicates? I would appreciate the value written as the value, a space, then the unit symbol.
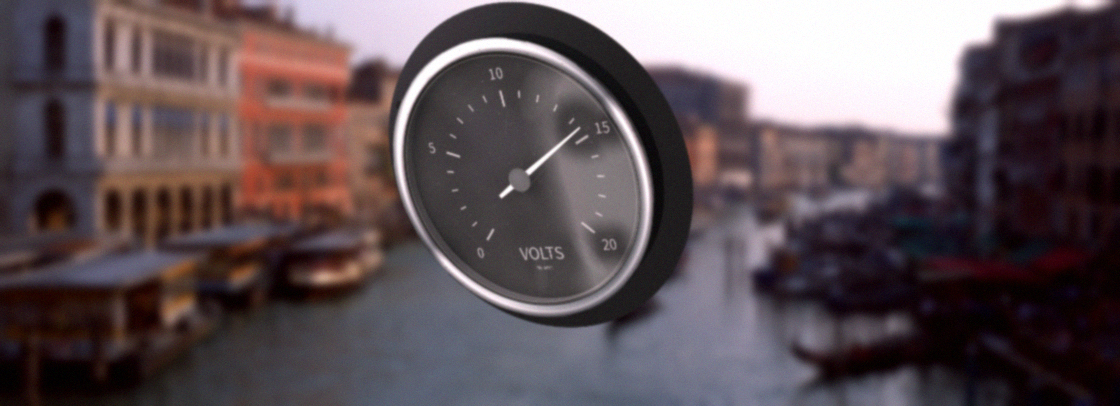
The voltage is 14.5 V
